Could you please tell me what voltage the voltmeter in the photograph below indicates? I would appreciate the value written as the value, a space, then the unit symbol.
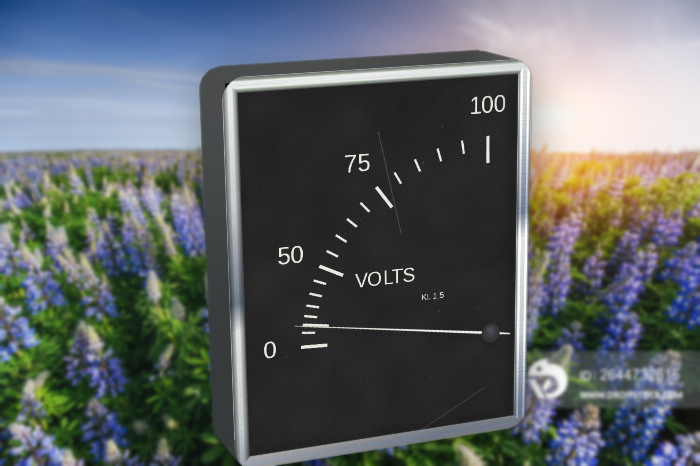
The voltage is 25 V
